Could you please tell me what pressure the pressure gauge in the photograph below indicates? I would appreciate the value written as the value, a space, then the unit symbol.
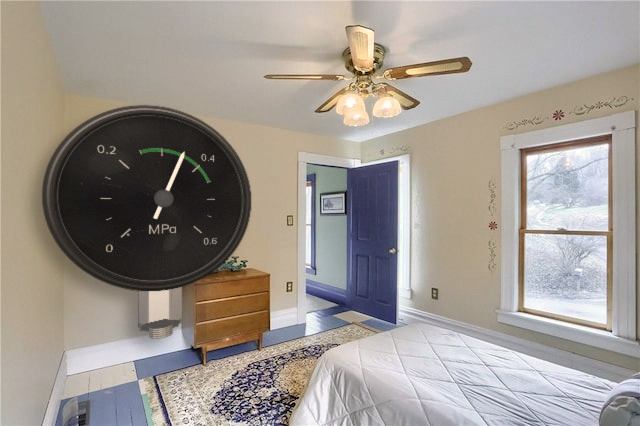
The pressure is 0.35 MPa
